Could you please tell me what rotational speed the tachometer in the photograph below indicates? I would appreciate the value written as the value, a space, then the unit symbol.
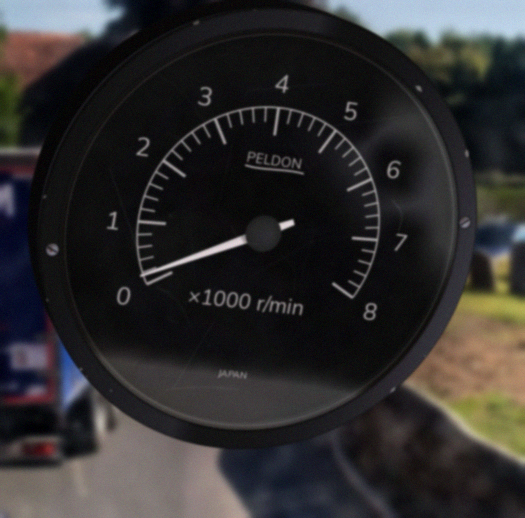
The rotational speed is 200 rpm
